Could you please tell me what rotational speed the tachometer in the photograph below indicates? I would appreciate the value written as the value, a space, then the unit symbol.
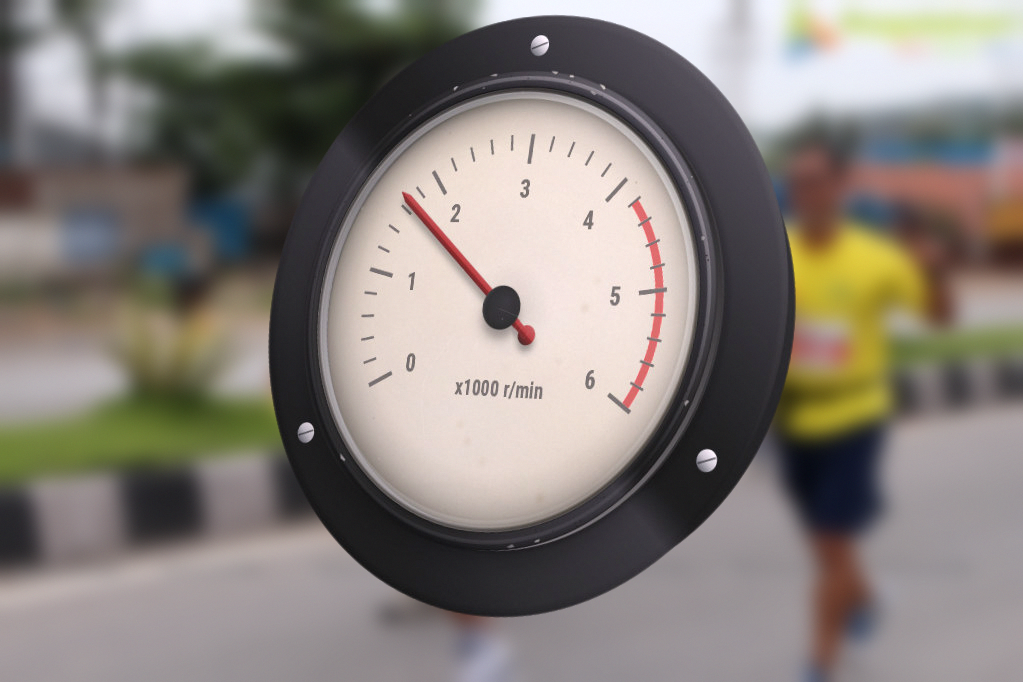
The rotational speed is 1700 rpm
